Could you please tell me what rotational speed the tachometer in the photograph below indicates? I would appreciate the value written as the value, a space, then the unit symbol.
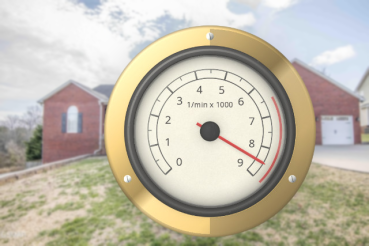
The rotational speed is 8500 rpm
